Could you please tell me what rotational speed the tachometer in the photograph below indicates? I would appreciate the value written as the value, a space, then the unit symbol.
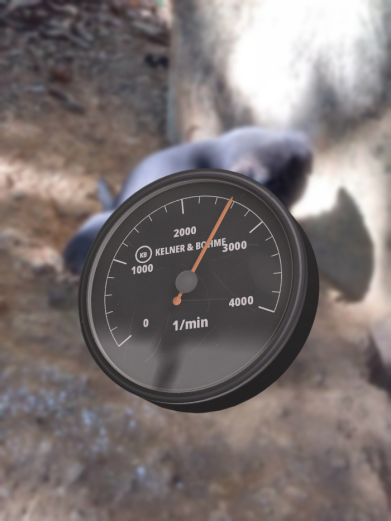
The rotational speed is 2600 rpm
